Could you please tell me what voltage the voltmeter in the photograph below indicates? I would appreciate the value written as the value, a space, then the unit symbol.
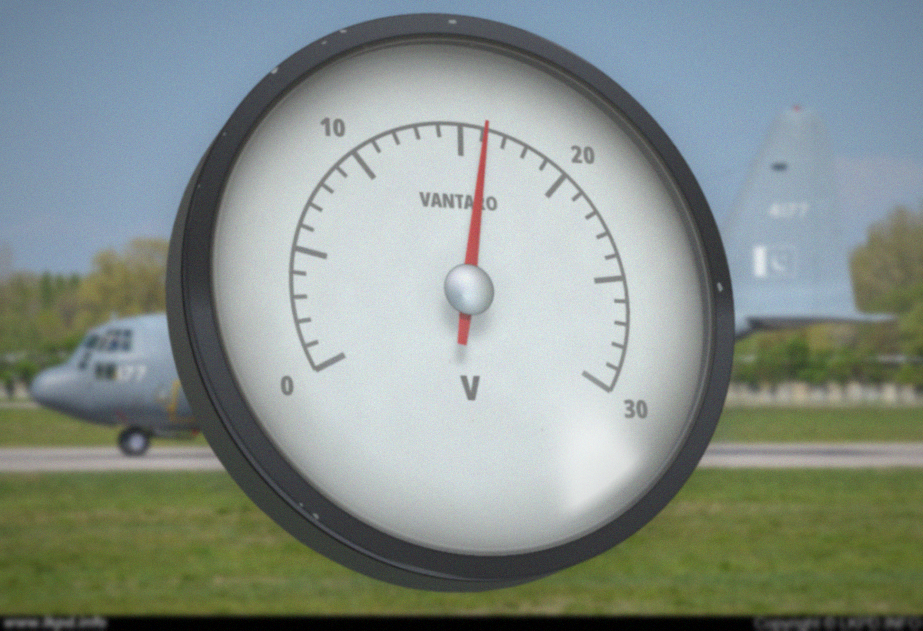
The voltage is 16 V
